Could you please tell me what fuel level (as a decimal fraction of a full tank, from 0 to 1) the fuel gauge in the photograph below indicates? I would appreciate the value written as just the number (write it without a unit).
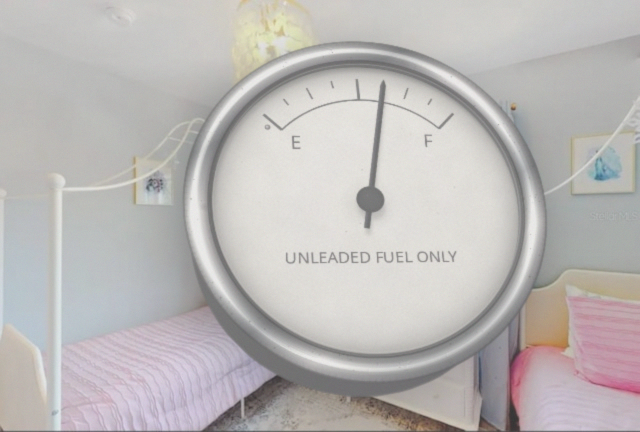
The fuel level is 0.625
